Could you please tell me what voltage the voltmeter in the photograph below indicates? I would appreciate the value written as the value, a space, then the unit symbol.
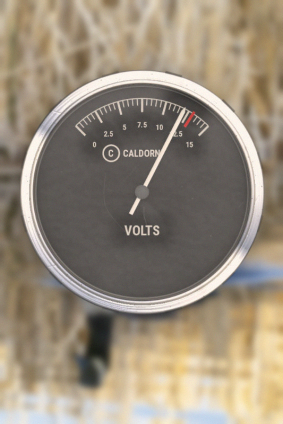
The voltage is 12 V
